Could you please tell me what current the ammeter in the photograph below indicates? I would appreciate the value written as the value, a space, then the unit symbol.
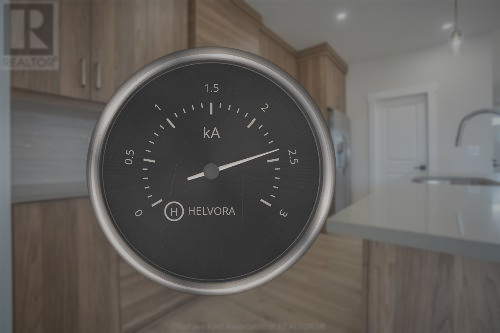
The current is 2.4 kA
